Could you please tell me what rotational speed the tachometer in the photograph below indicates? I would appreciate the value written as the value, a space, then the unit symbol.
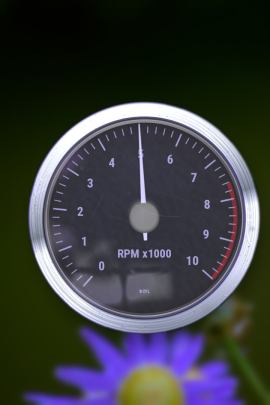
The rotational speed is 5000 rpm
